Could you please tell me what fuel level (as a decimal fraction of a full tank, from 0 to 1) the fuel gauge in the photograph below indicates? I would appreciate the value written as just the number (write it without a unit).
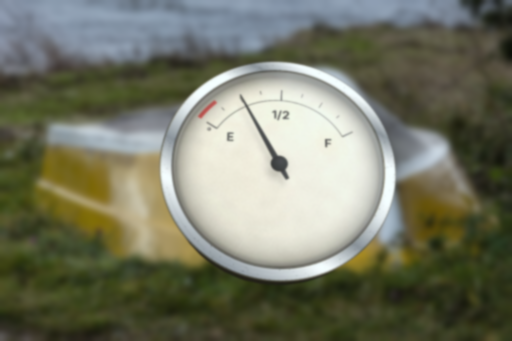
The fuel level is 0.25
